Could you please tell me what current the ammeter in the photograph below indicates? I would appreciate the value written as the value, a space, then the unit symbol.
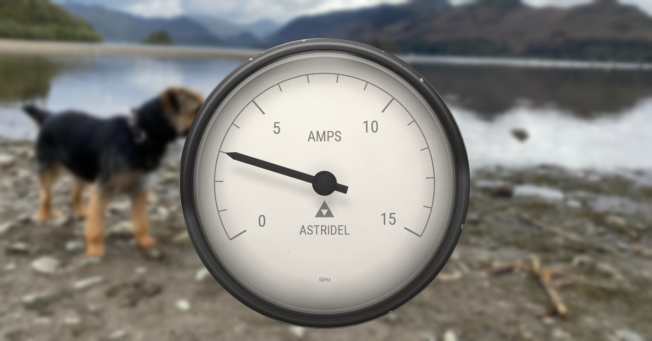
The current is 3 A
